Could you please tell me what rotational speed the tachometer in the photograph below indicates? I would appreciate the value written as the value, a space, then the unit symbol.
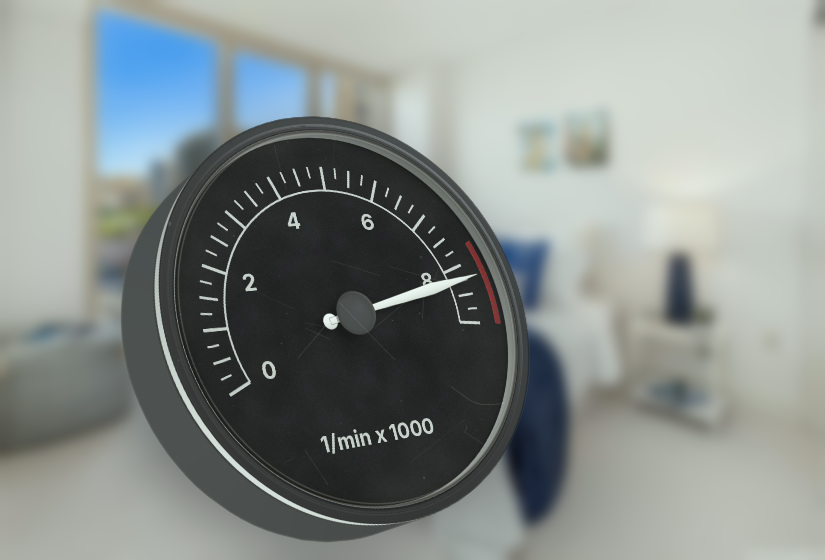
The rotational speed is 8250 rpm
